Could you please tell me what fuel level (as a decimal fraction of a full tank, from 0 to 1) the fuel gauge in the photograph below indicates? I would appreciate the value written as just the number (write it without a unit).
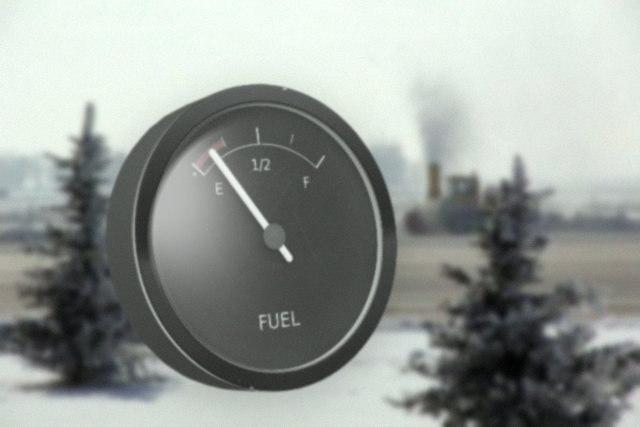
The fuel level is 0.125
